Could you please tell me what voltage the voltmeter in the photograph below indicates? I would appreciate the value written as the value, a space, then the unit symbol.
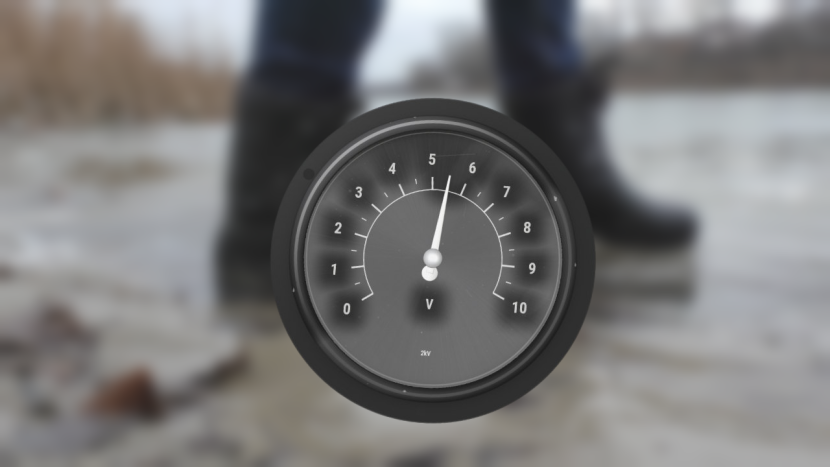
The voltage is 5.5 V
